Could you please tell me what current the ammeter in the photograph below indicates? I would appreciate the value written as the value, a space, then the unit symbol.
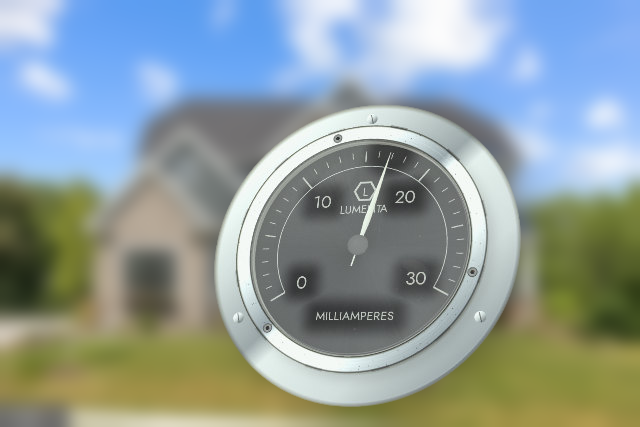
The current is 17 mA
